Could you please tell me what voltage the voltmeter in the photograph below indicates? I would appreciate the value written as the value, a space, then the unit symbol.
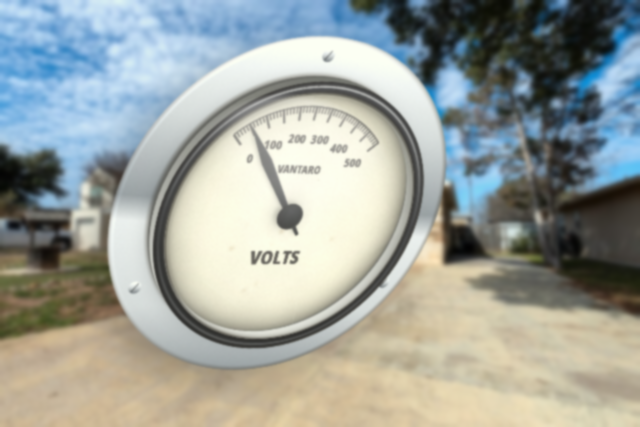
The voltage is 50 V
